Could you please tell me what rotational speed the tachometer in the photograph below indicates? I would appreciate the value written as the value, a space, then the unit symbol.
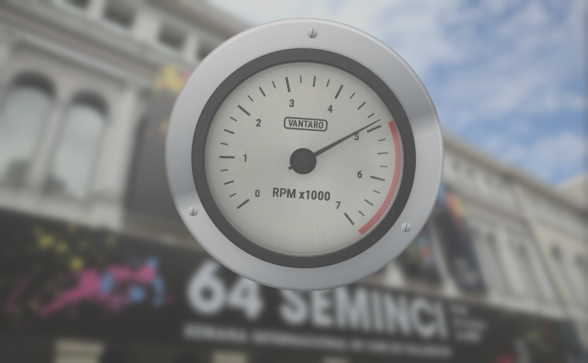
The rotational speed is 4875 rpm
